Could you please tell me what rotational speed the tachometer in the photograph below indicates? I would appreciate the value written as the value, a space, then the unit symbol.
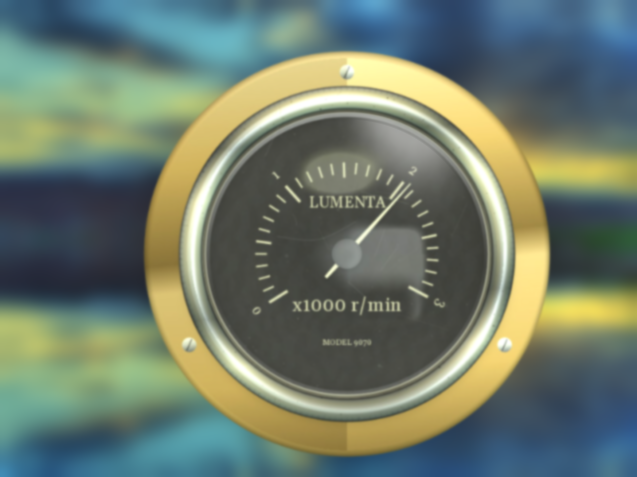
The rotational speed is 2050 rpm
